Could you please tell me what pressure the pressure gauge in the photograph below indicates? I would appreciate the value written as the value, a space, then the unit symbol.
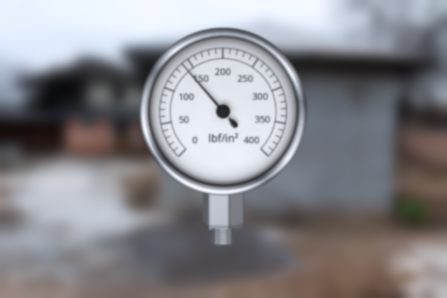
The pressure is 140 psi
